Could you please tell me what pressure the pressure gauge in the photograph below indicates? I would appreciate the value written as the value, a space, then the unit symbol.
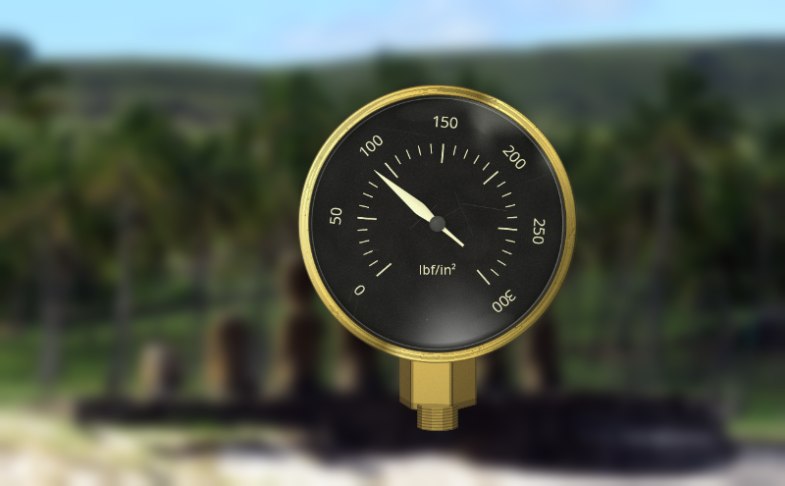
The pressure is 90 psi
